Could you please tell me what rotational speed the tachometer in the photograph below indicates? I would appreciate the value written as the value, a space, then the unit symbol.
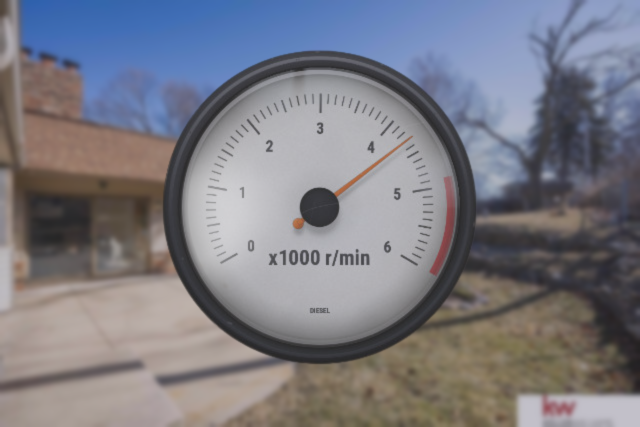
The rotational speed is 4300 rpm
